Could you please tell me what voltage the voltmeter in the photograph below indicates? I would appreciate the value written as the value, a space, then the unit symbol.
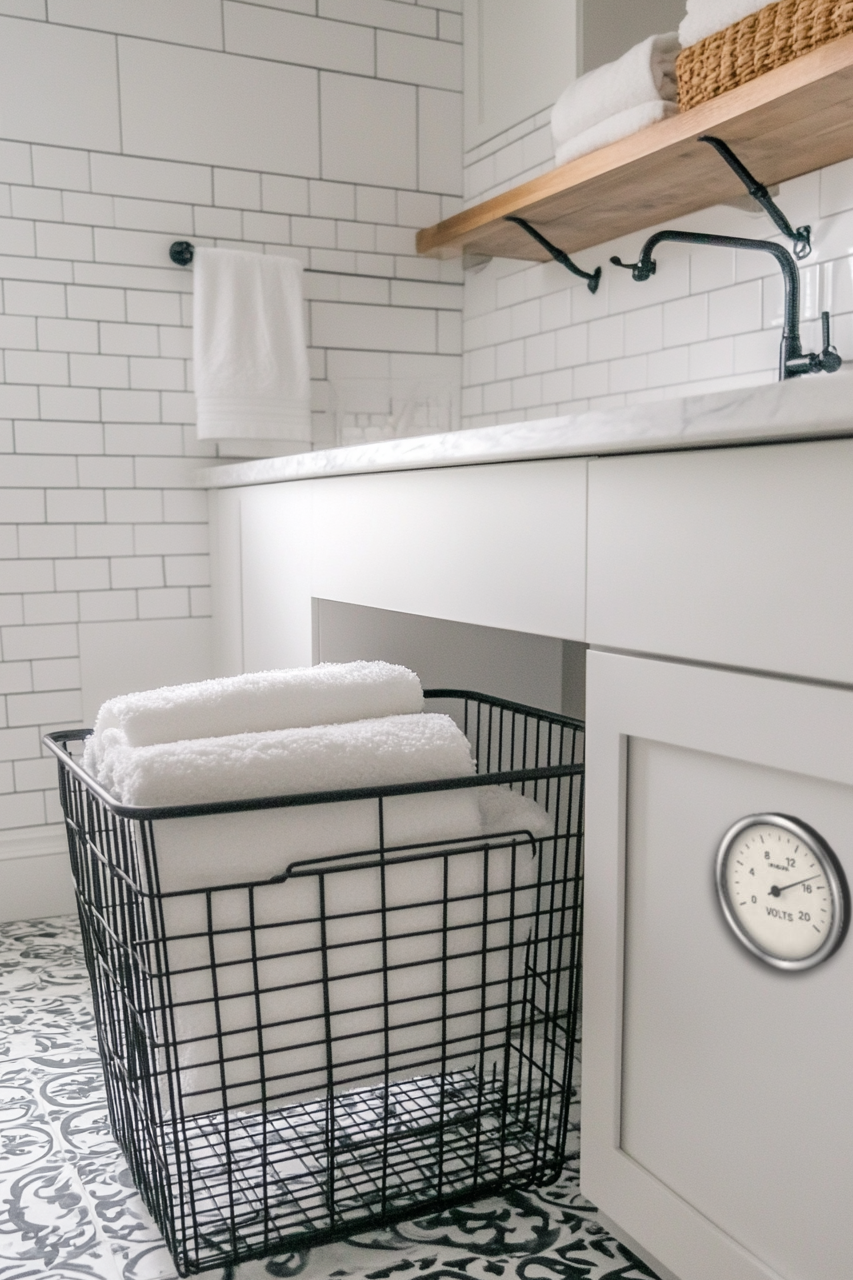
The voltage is 15 V
